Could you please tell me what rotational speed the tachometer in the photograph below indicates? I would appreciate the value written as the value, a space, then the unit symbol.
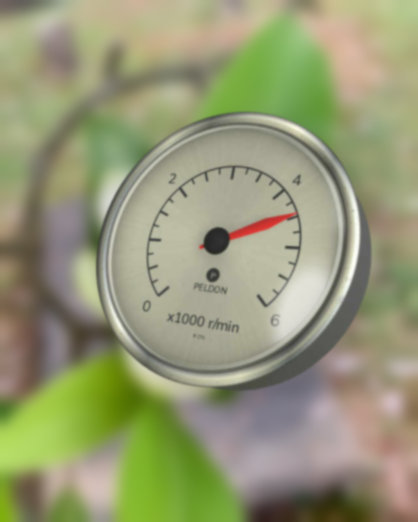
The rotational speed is 4500 rpm
